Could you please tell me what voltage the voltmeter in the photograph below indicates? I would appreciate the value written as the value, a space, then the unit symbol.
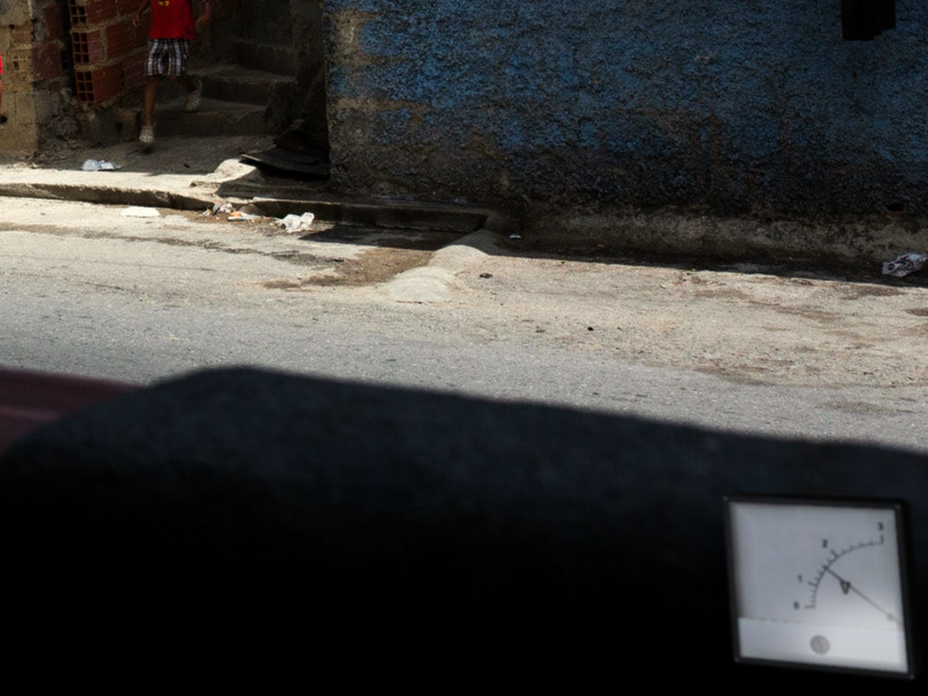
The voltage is 1.6 V
